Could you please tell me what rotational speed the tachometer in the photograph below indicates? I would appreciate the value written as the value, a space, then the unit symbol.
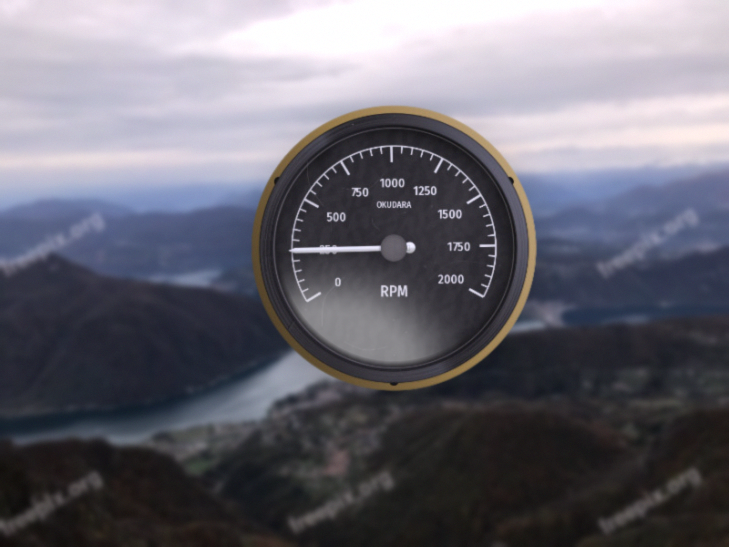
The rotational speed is 250 rpm
